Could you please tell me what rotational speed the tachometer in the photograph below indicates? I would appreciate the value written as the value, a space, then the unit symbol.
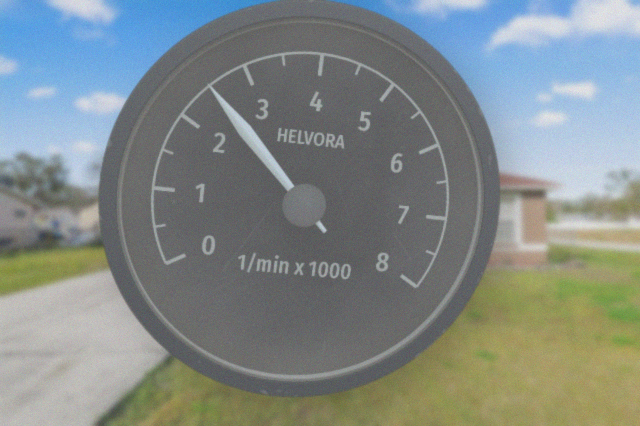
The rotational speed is 2500 rpm
